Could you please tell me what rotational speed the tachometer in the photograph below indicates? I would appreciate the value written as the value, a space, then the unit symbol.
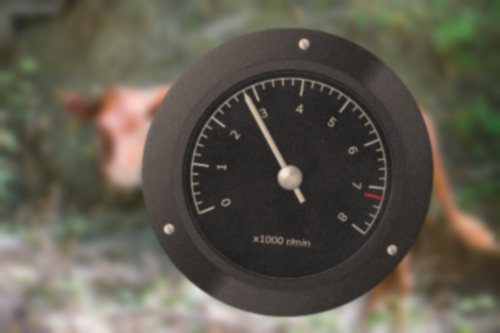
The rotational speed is 2800 rpm
